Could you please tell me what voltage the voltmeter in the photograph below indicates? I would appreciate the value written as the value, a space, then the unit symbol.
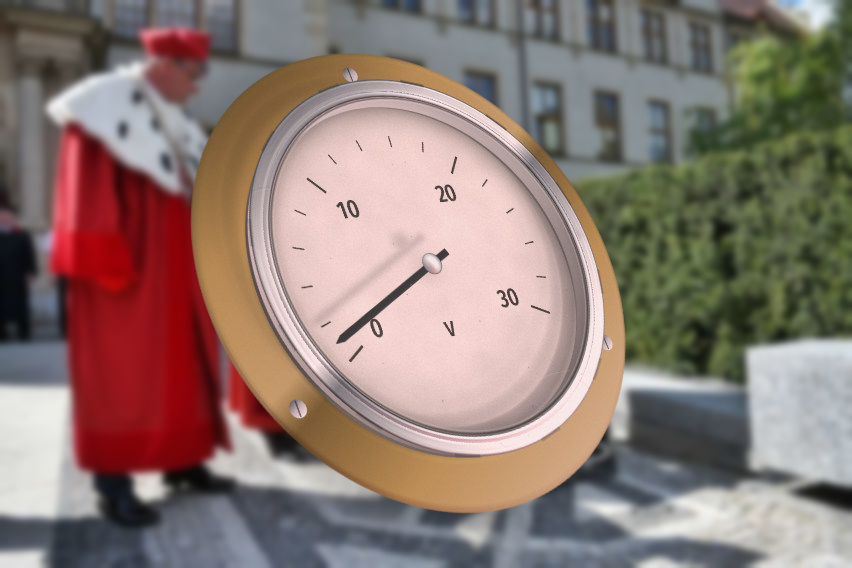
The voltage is 1 V
